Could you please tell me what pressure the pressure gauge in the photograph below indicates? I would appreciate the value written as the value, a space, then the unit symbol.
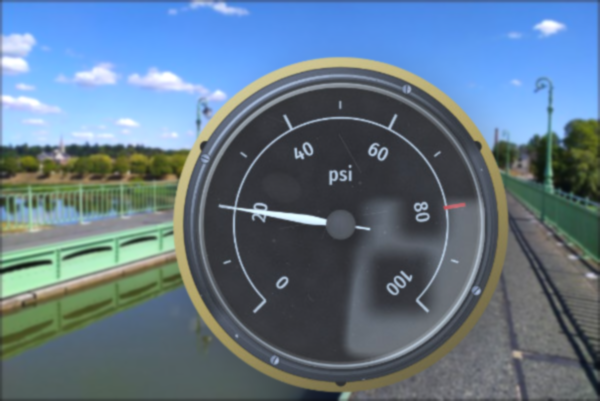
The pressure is 20 psi
